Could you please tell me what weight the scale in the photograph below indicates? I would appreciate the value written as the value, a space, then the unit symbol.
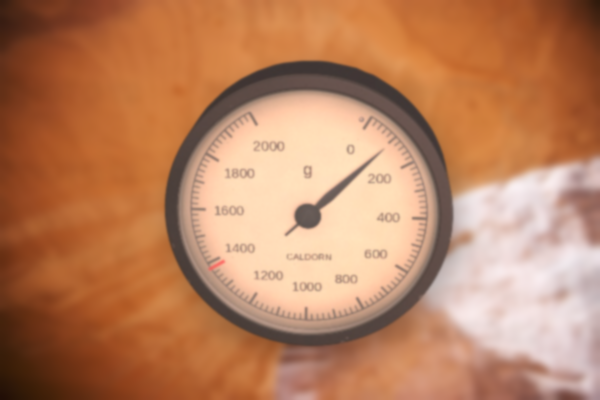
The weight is 100 g
